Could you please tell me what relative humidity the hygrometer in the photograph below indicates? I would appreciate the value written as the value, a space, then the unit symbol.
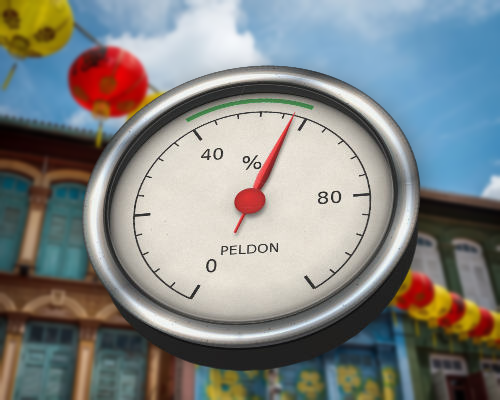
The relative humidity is 58 %
